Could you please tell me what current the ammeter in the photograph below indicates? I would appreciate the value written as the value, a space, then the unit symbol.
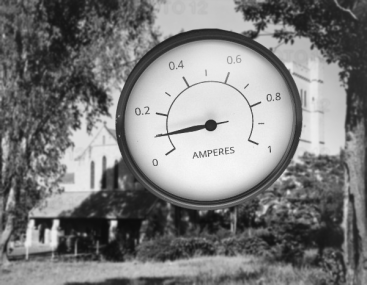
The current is 0.1 A
